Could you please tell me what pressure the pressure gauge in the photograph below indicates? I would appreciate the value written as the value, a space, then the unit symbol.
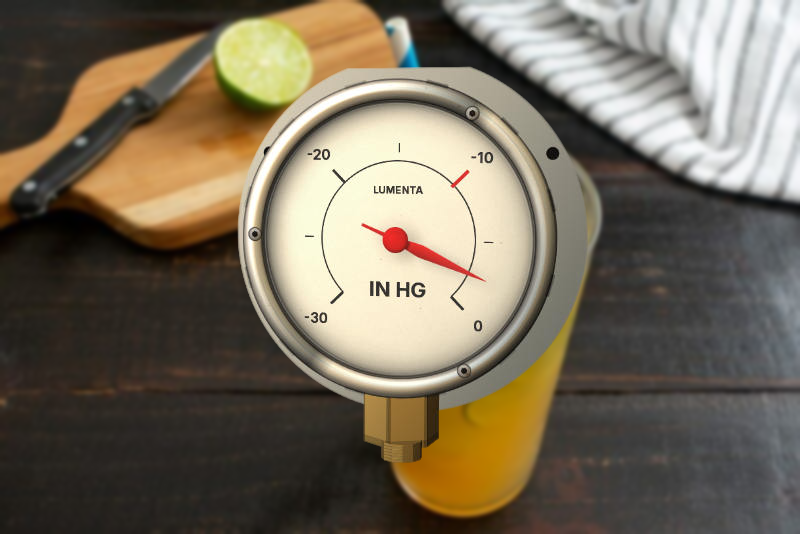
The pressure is -2.5 inHg
